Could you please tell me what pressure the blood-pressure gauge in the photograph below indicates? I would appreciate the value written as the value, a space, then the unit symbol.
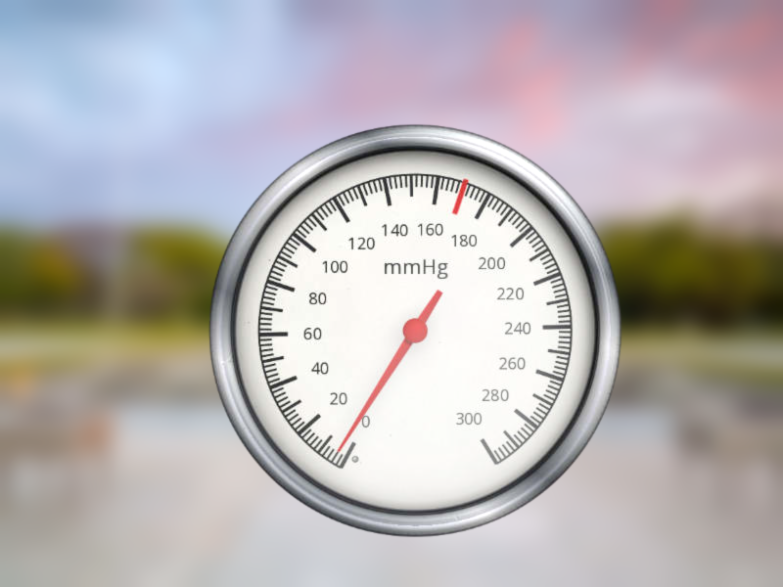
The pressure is 4 mmHg
